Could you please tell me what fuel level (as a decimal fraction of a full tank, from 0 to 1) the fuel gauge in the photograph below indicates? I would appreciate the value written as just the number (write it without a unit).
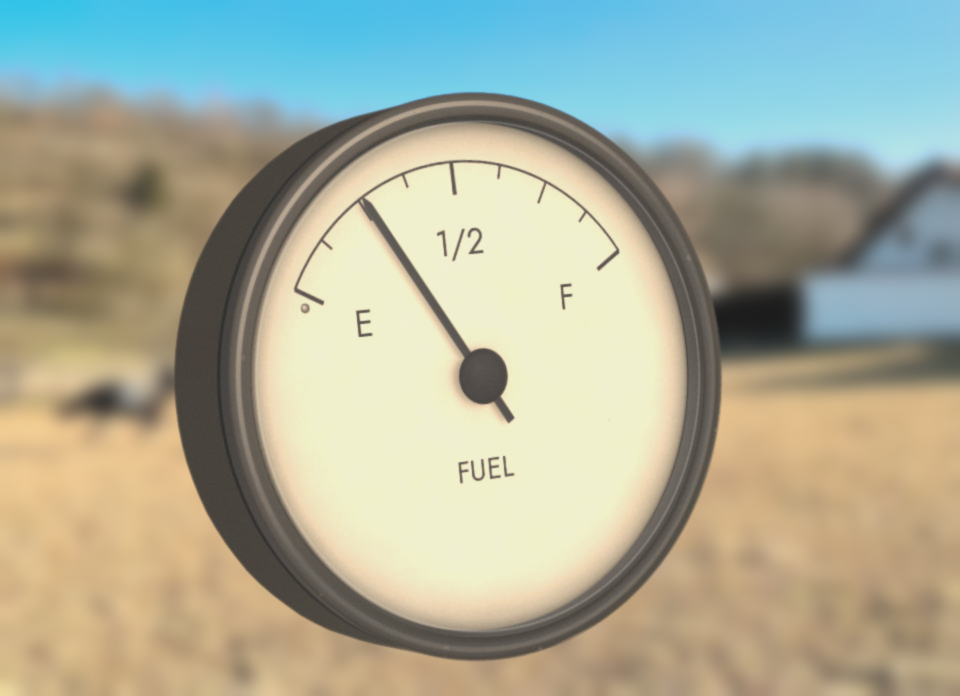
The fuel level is 0.25
